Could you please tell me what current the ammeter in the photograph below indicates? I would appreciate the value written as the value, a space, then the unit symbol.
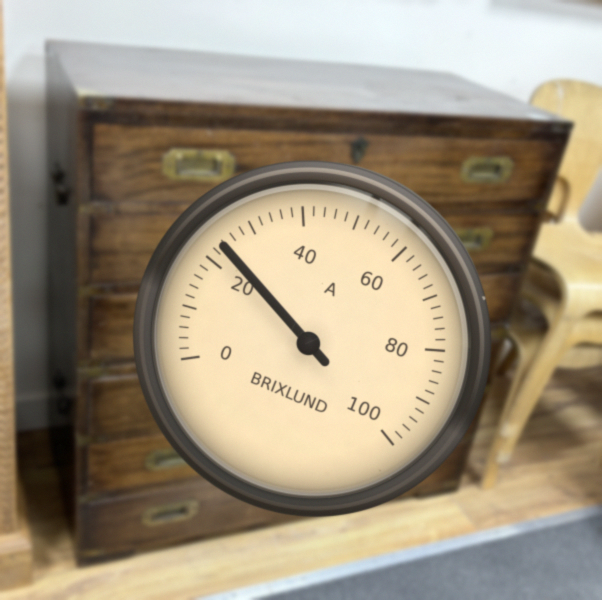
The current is 24 A
